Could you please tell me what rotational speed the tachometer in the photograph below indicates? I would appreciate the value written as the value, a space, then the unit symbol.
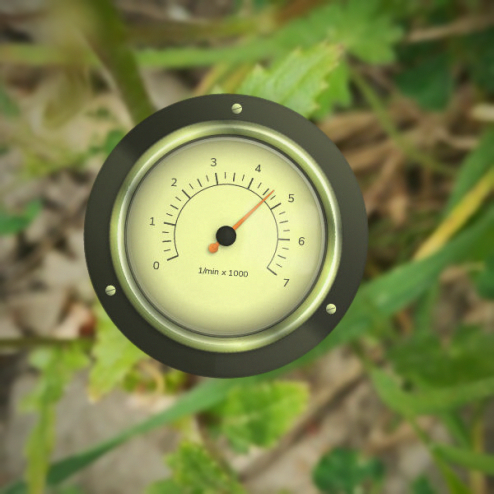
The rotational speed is 4625 rpm
